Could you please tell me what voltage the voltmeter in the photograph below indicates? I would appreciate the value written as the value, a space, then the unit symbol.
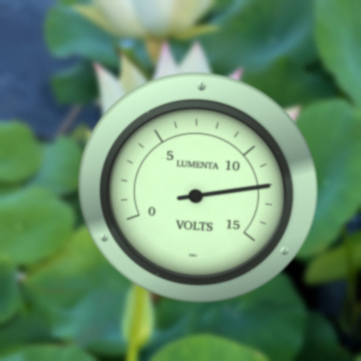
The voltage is 12 V
